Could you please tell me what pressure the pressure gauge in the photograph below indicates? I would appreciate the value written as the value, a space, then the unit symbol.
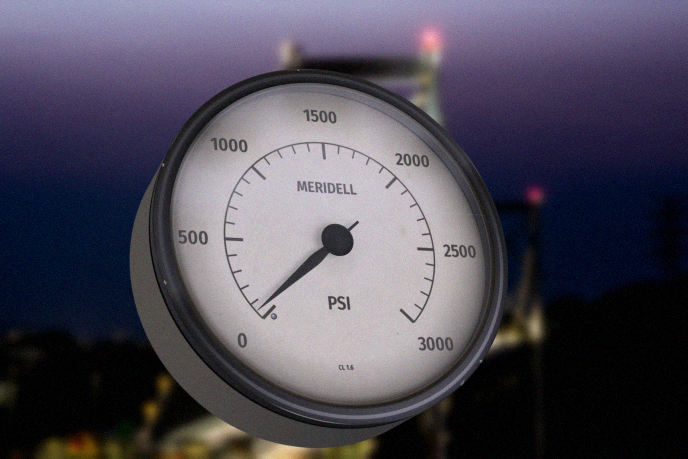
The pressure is 50 psi
